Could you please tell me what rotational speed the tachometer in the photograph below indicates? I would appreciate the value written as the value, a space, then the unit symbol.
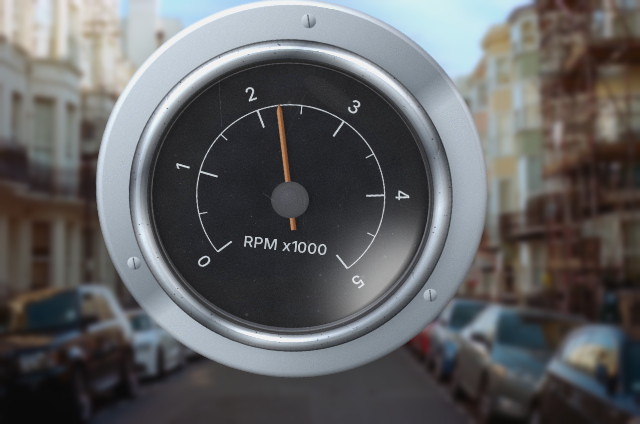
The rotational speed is 2250 rpm
